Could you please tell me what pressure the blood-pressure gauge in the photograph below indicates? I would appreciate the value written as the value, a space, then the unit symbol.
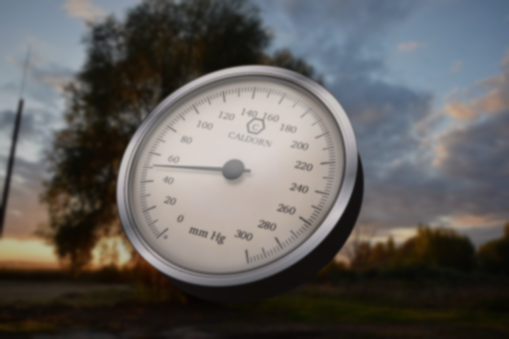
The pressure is 50 mmHg
